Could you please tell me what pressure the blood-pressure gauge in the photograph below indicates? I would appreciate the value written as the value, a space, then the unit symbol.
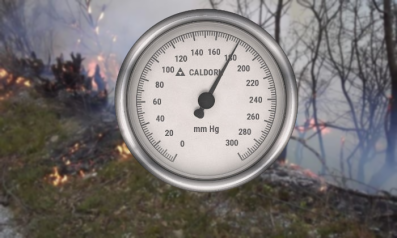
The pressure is 180 mmHg
